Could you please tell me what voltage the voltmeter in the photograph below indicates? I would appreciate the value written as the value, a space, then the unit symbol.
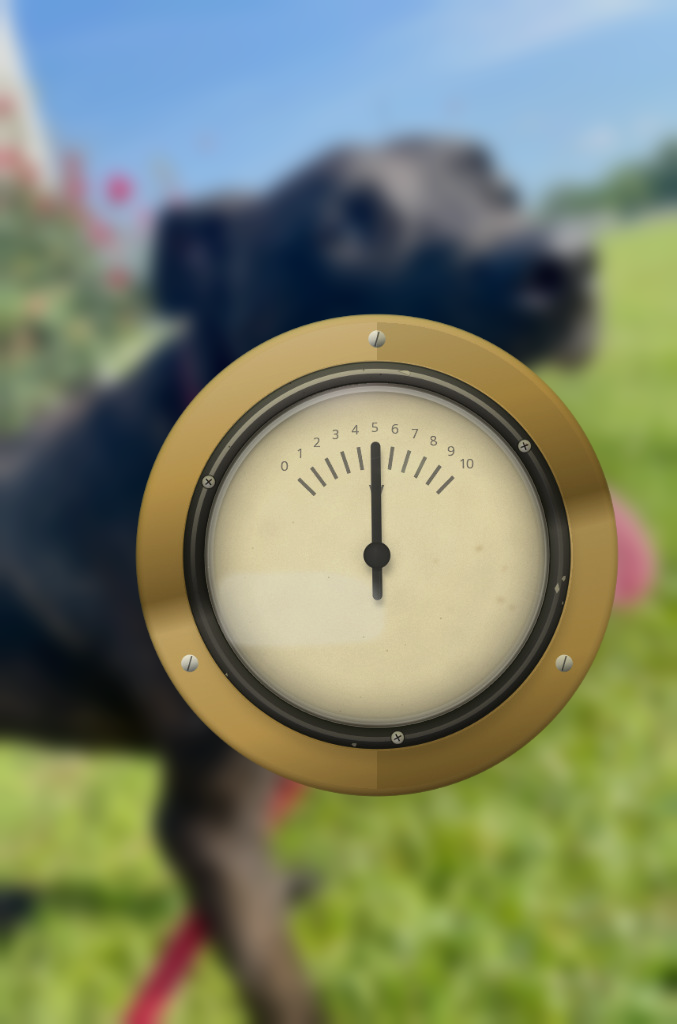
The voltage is 5 V
